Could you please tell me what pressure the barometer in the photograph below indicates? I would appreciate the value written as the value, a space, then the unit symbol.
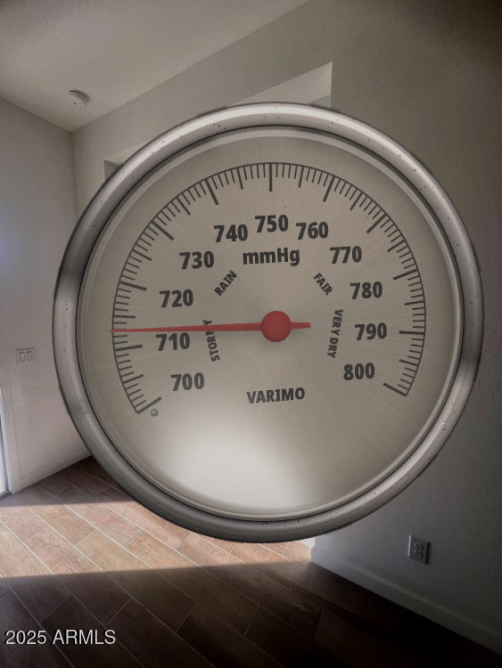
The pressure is 713 mmHg
